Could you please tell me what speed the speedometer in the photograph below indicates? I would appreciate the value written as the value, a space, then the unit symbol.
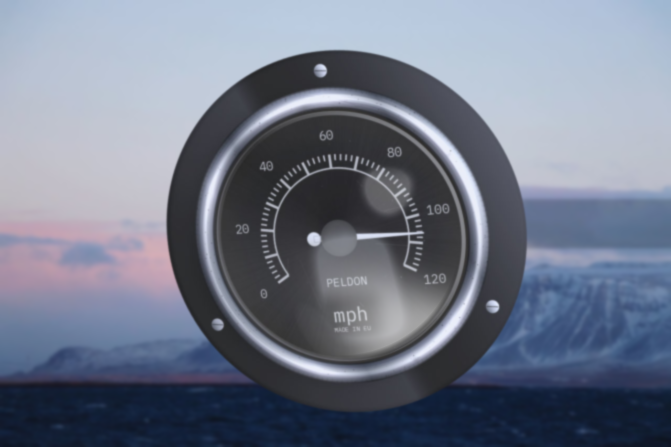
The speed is 106 mph
